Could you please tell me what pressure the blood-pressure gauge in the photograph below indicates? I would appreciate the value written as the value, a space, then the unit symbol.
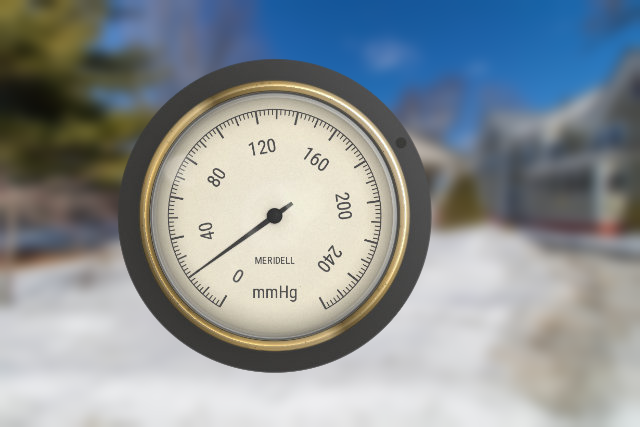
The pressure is 20 mmHg
